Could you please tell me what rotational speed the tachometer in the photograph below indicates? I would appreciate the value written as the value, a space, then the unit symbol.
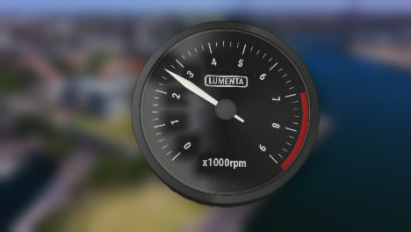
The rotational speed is 2600 rpm
